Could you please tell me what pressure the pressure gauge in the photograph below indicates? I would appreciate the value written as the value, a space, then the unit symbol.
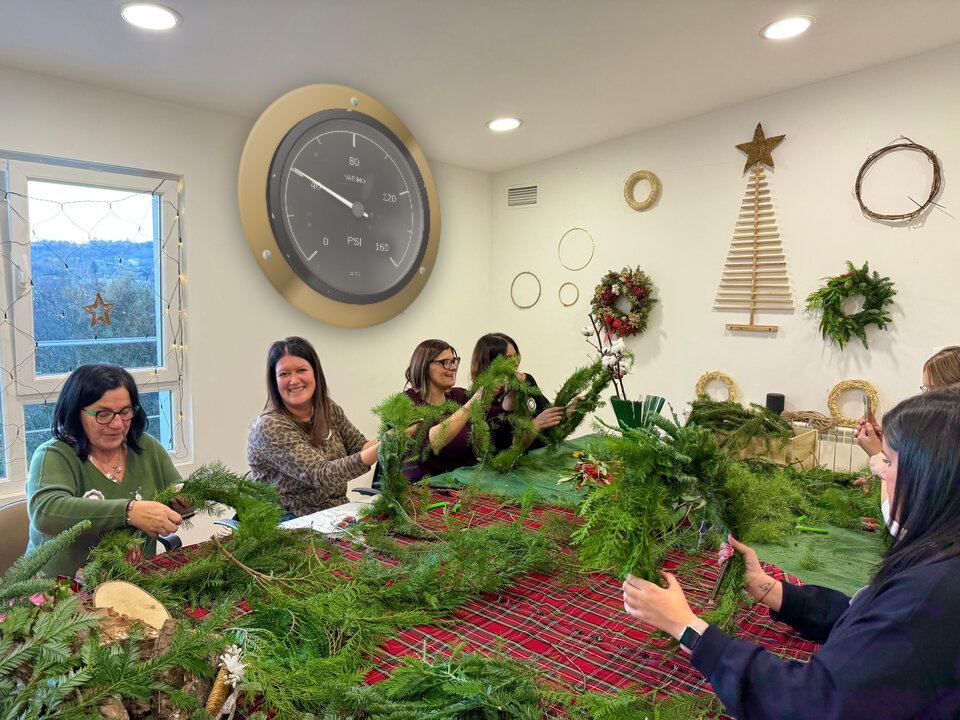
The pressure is 40 psi
